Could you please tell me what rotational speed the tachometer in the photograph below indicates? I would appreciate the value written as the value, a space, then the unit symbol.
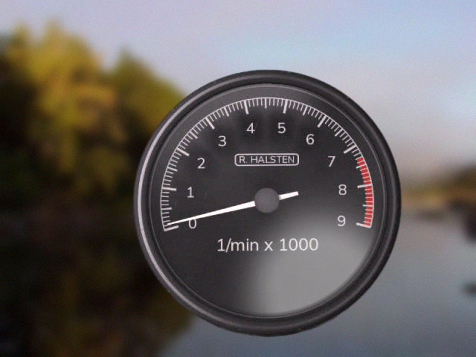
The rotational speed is 100 rpm
